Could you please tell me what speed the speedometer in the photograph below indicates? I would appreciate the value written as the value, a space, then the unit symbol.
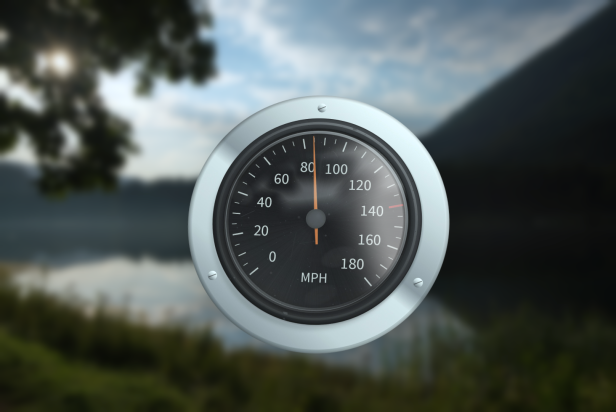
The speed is 85 mph
